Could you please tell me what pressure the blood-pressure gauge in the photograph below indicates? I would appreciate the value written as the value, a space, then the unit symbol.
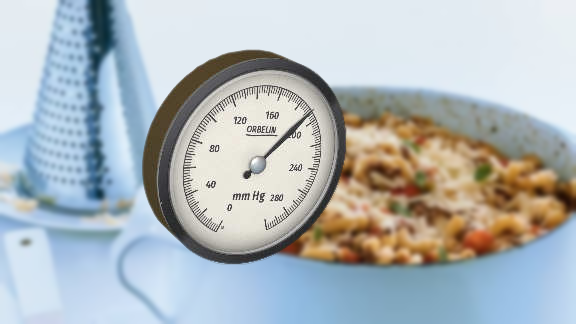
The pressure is 190 mmHg
